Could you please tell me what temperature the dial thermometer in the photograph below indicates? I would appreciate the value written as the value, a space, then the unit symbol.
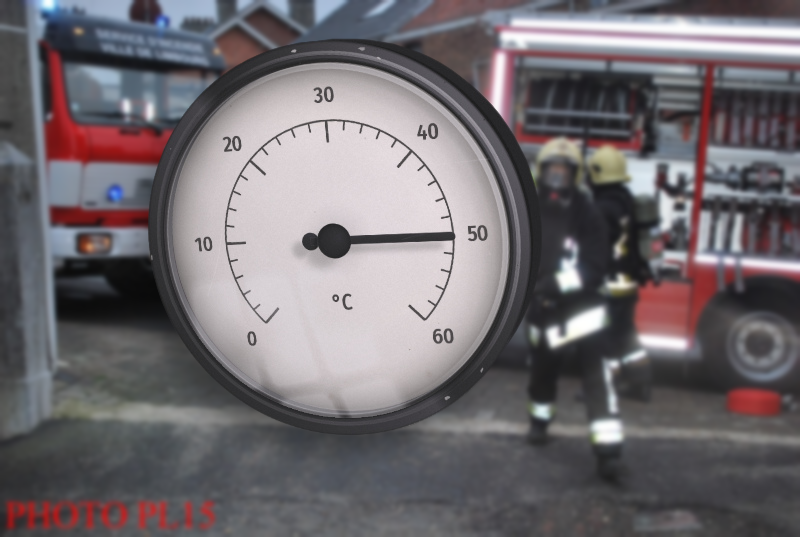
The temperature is 50 °C
